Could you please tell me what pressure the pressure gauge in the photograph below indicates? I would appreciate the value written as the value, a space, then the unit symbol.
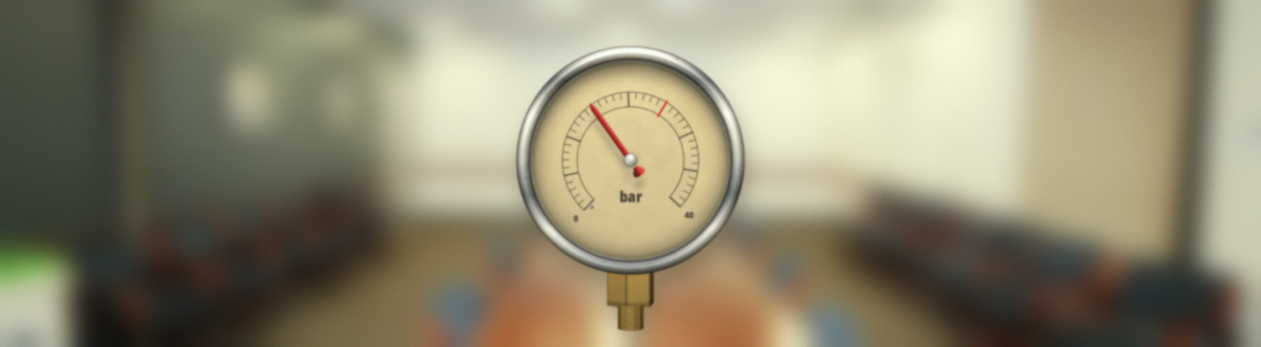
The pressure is 15 bar
